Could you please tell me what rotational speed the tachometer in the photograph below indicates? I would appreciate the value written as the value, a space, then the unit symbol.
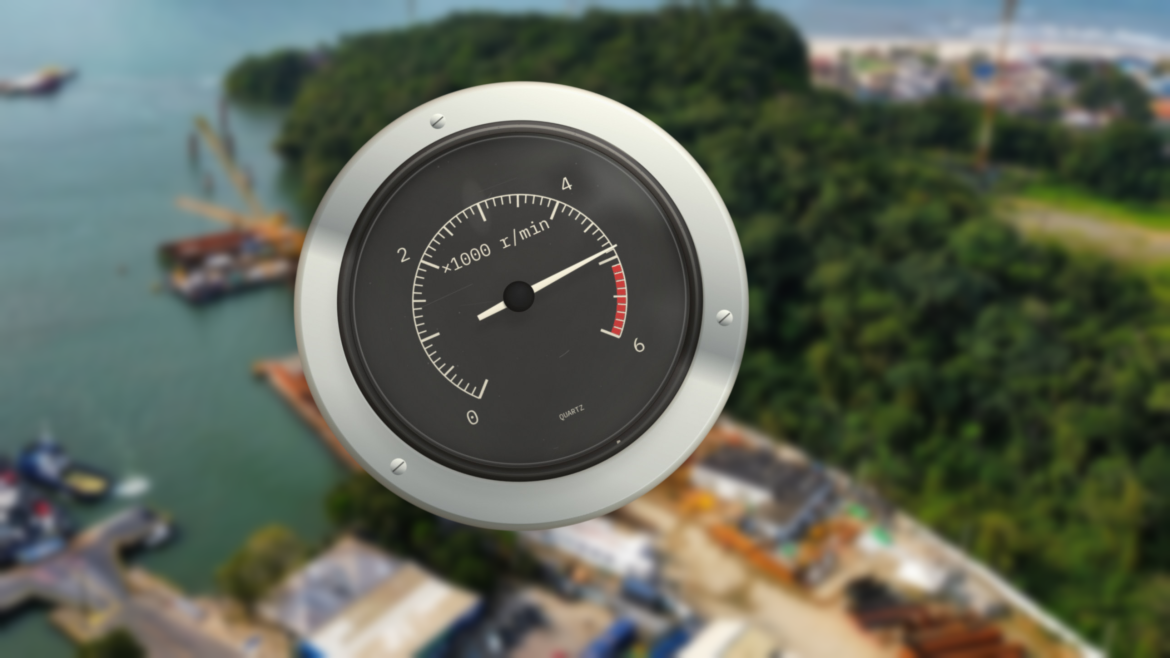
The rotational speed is 4900 rpm
